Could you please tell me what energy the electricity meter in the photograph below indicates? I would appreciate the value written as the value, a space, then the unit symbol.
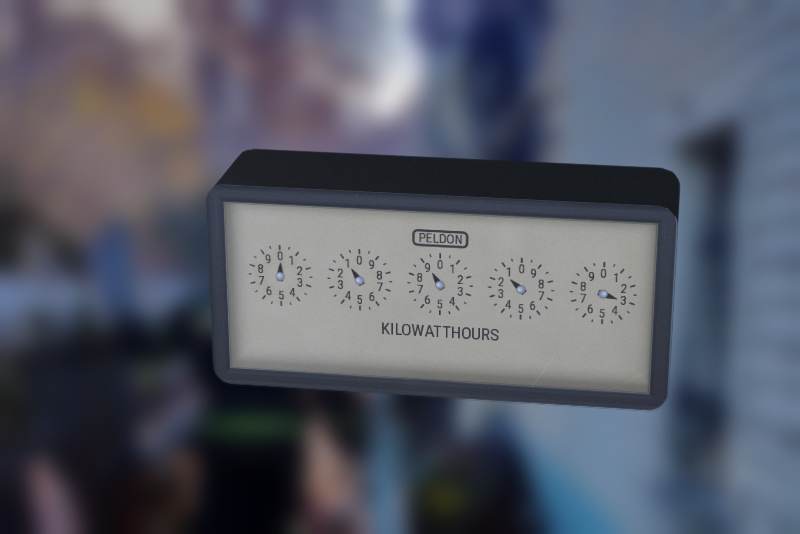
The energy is 913 kWh
